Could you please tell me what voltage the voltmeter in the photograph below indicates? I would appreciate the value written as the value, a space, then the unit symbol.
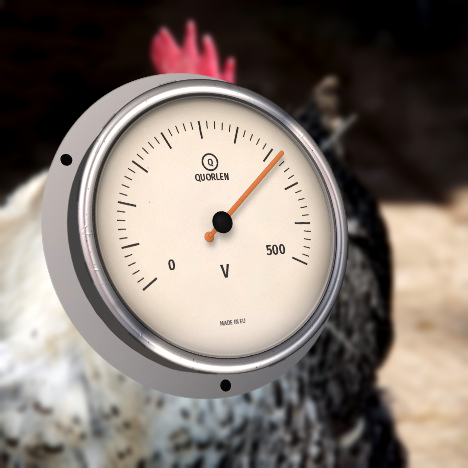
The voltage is 360 V
